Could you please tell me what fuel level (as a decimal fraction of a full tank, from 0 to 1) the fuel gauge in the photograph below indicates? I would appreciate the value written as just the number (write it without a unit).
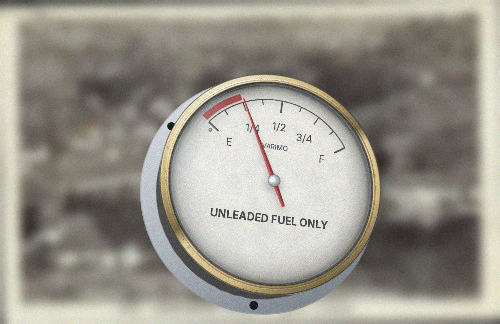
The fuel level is 0.25
